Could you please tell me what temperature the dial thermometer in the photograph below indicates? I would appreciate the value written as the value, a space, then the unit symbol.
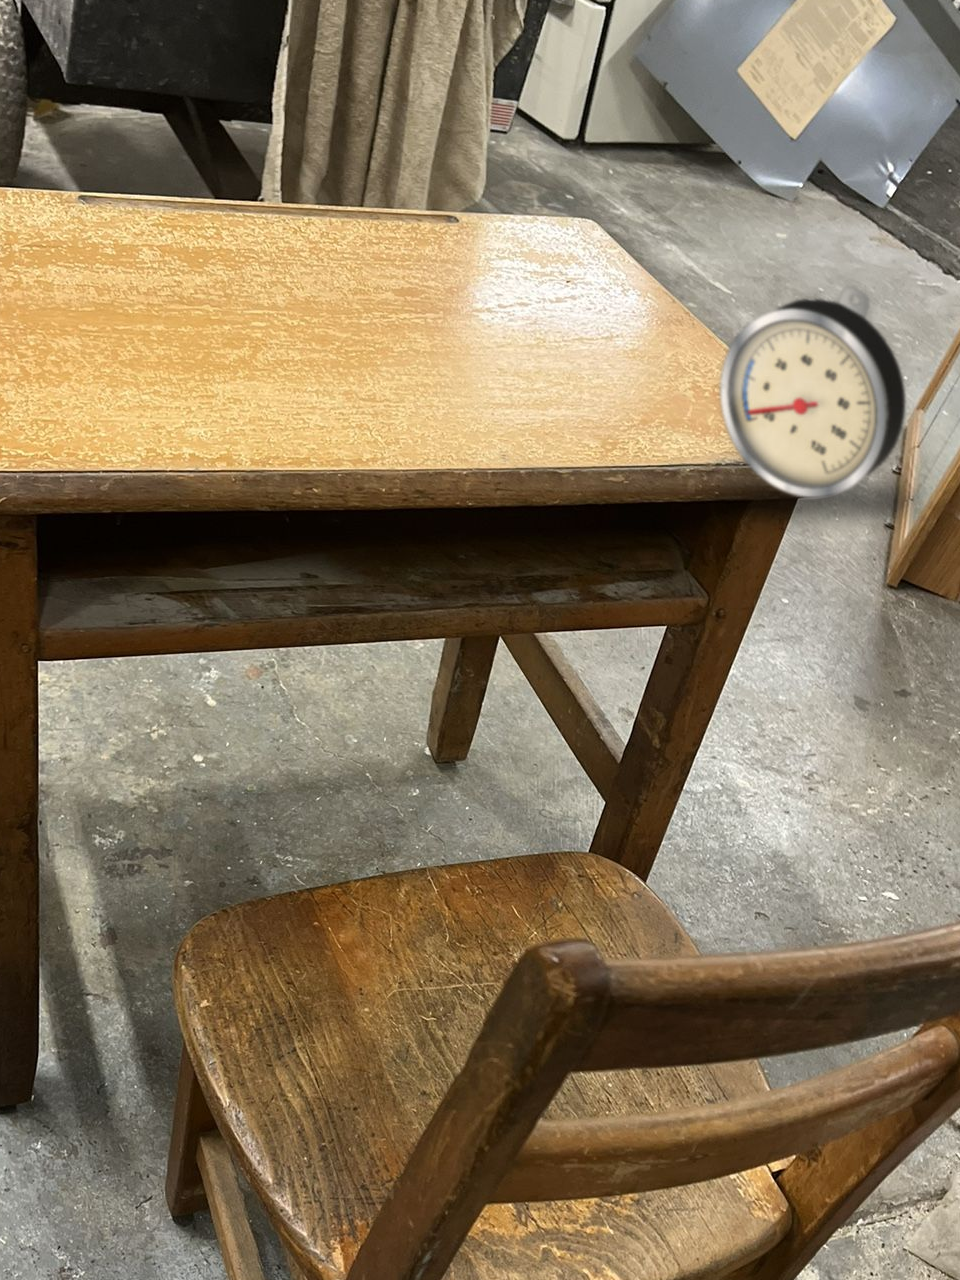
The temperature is -16 °F
